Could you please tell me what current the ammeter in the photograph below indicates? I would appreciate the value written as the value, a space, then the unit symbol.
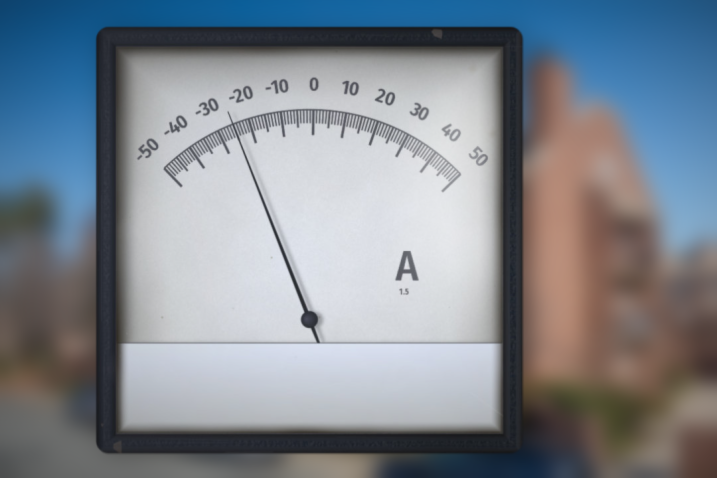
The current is -25 A
